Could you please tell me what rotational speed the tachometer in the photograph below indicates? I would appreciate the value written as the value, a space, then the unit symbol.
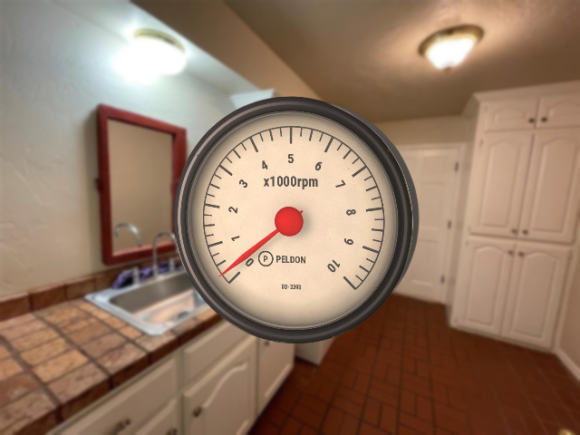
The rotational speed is 250 rpm
